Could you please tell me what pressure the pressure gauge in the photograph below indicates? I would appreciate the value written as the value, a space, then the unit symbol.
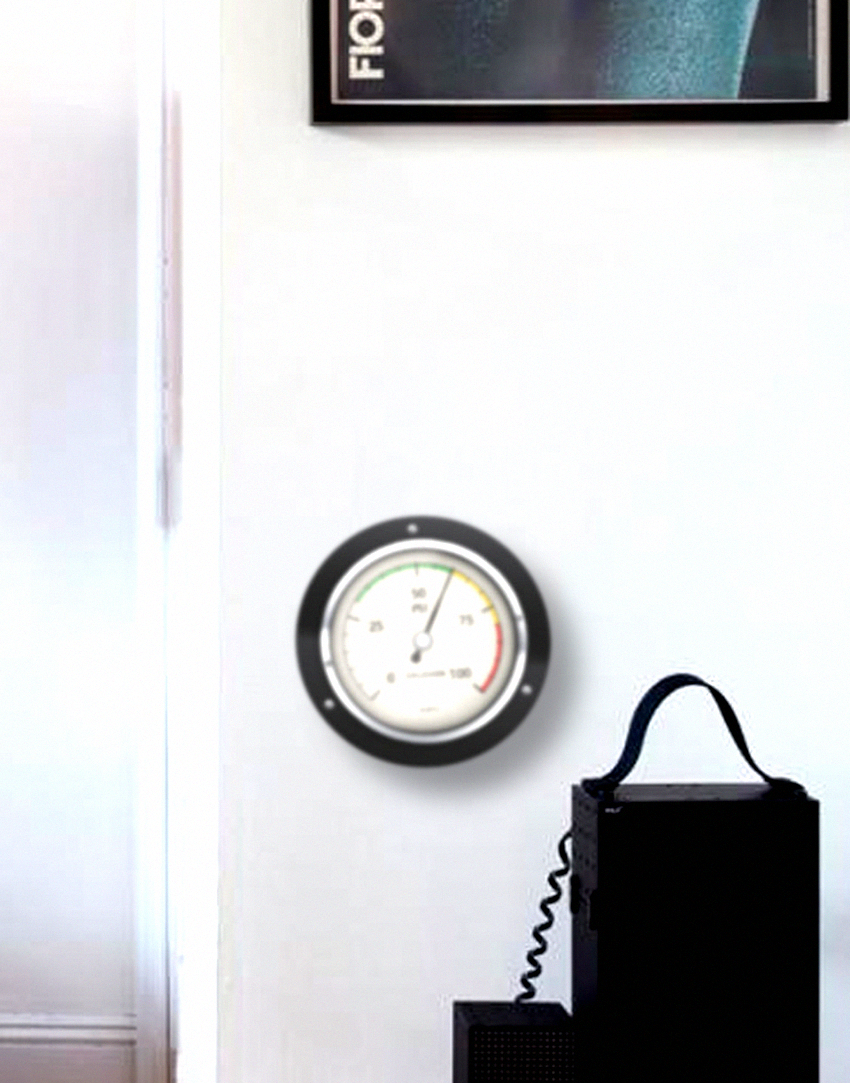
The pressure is 60 psi
